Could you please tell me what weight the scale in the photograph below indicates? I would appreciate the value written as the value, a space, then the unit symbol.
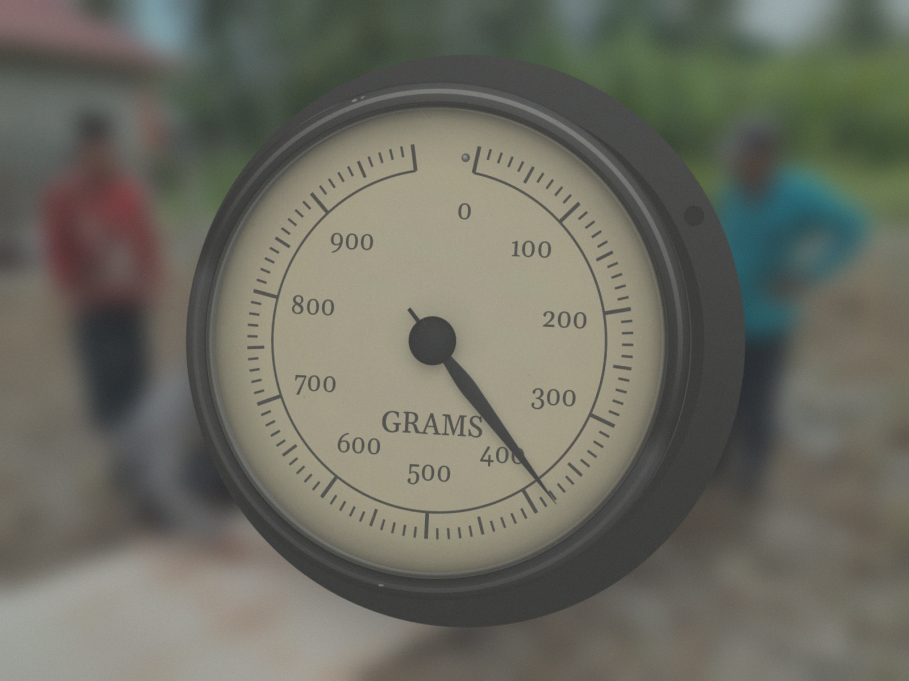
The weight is 380 g
